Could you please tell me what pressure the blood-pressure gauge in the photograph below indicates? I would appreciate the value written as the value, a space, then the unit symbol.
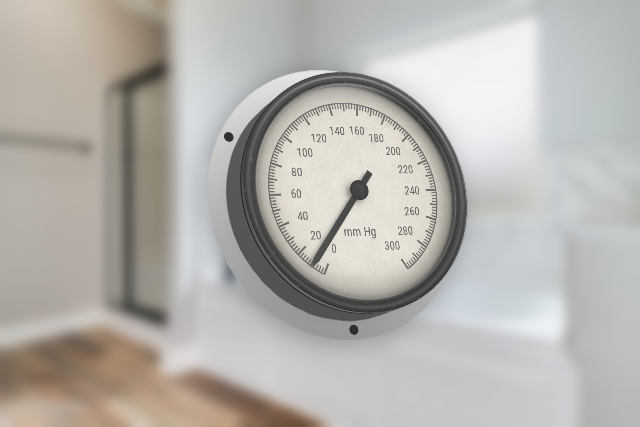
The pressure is 10 mmHg
